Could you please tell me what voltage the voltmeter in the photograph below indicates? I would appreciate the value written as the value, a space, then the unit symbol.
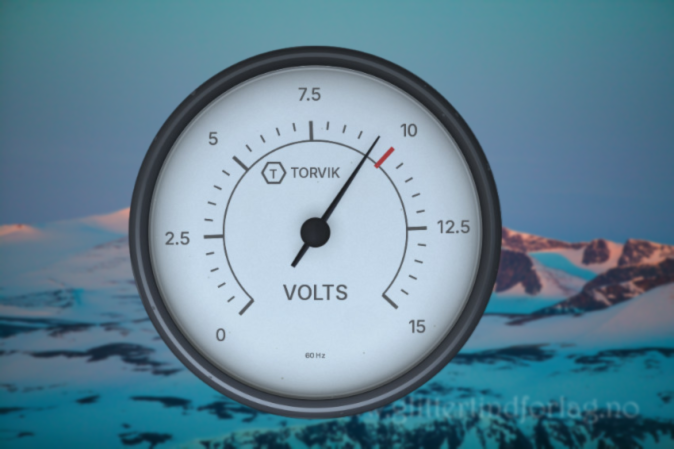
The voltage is 9.5 V
